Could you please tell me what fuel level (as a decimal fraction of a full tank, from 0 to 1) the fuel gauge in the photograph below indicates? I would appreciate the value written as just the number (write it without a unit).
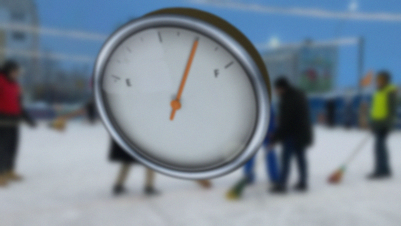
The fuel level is 0.75
